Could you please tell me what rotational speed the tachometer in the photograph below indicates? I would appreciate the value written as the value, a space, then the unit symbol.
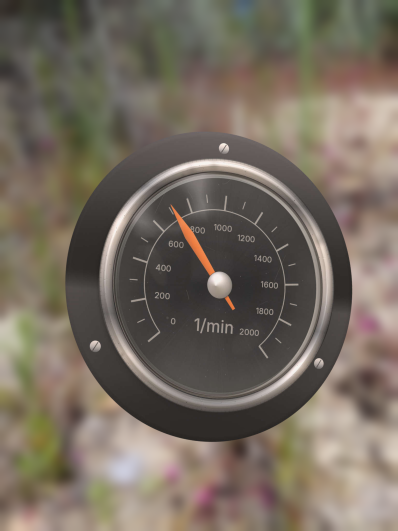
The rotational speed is 700 rpm
